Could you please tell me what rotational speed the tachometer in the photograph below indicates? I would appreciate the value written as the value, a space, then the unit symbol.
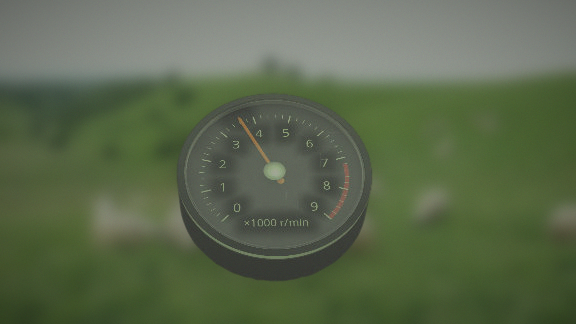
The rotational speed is 3600 rpm
